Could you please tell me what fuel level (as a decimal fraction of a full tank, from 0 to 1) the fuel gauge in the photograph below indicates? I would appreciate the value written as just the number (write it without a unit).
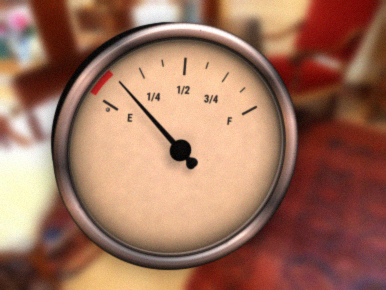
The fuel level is 0.125
